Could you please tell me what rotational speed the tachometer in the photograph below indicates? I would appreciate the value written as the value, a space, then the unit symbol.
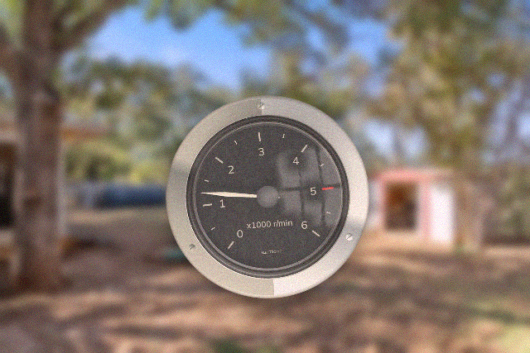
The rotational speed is 1250 rpm
